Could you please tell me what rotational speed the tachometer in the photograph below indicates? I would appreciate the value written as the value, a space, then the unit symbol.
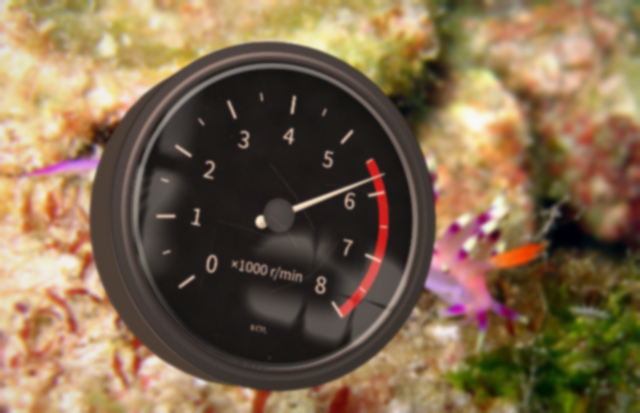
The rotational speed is 5750 rpm
